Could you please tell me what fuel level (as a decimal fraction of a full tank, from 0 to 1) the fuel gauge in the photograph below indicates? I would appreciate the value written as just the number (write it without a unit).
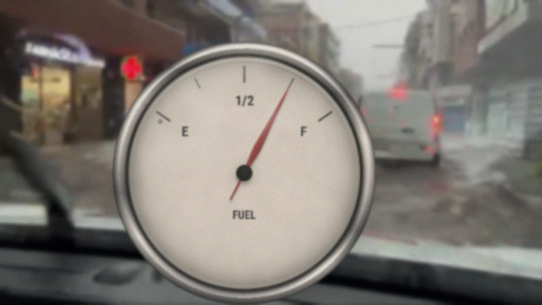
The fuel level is 0.75
